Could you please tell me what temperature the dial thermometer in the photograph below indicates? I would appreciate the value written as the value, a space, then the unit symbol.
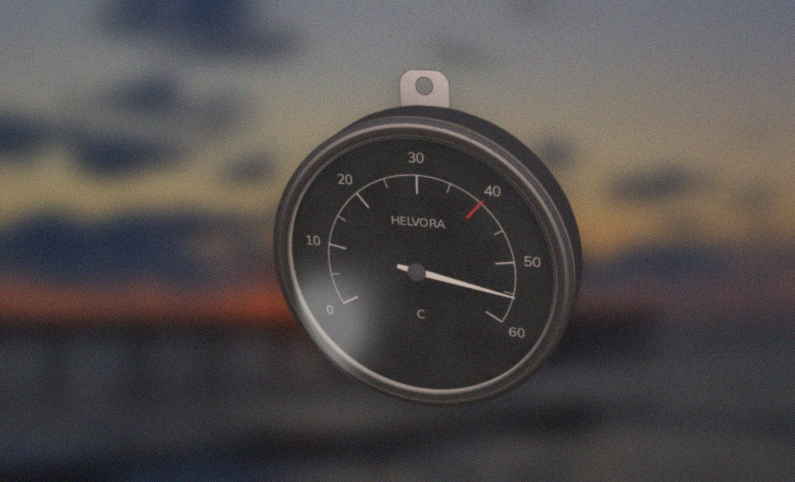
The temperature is 55 °C
